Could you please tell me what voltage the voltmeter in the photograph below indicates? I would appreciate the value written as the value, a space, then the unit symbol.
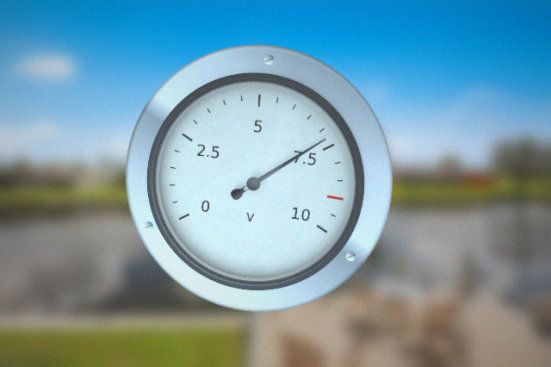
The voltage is 7.25 V
